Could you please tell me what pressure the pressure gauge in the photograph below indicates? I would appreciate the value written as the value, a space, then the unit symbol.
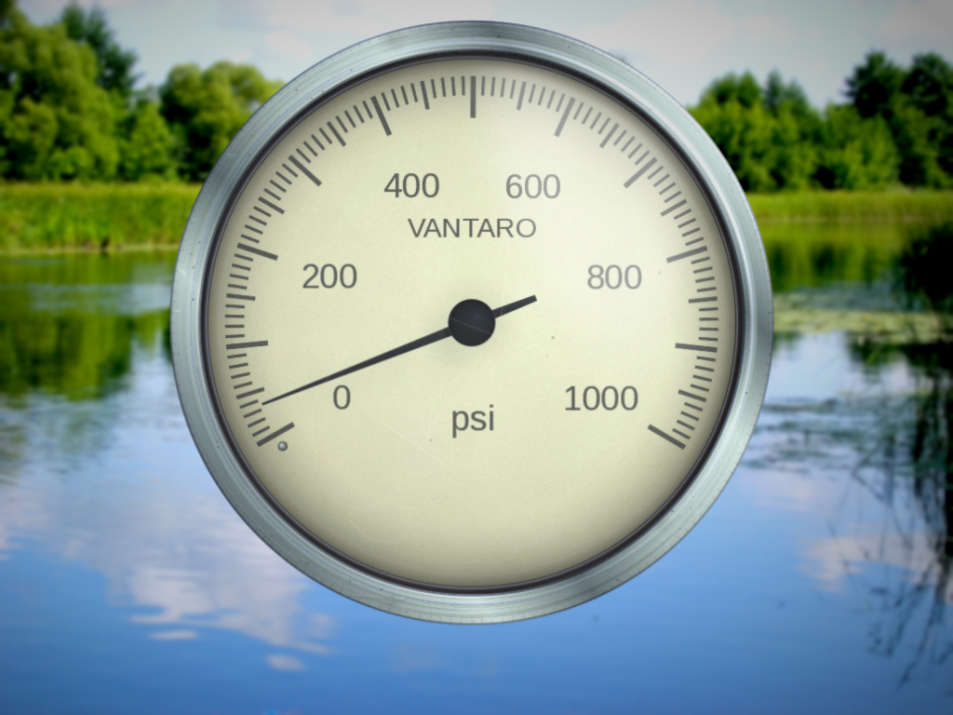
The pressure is 35 psi
